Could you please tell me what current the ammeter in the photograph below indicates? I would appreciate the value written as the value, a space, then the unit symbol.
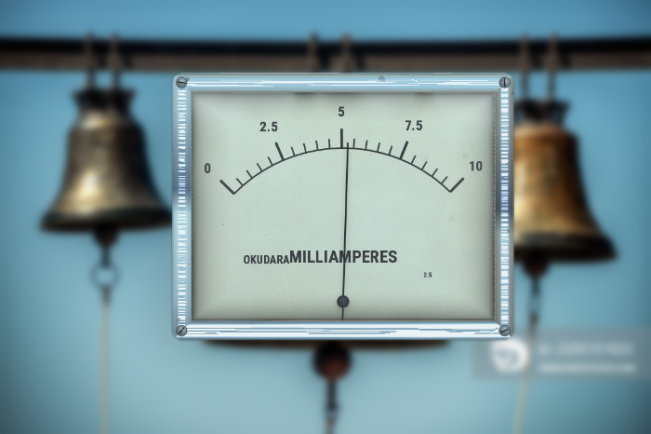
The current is 5.25 mA
